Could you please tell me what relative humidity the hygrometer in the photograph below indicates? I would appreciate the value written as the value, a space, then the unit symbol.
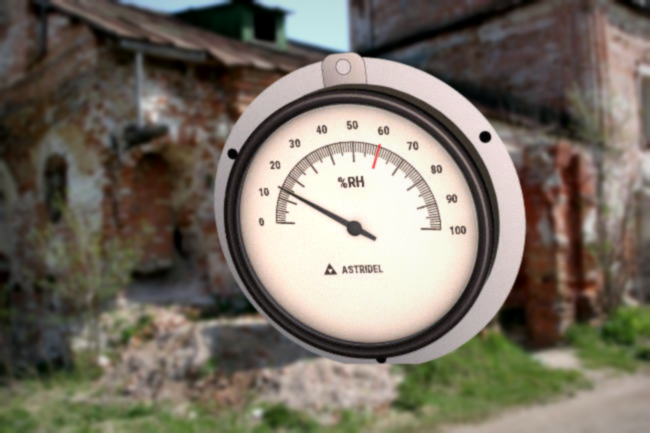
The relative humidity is 15 %
